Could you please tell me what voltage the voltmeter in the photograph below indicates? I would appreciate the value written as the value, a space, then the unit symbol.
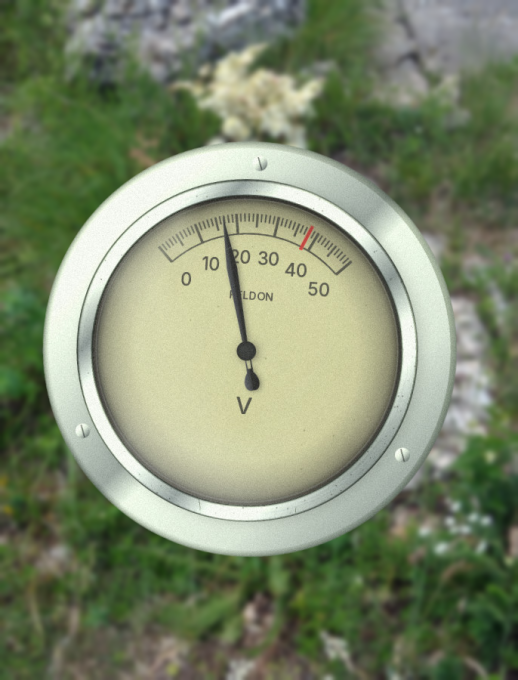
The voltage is 17 V
